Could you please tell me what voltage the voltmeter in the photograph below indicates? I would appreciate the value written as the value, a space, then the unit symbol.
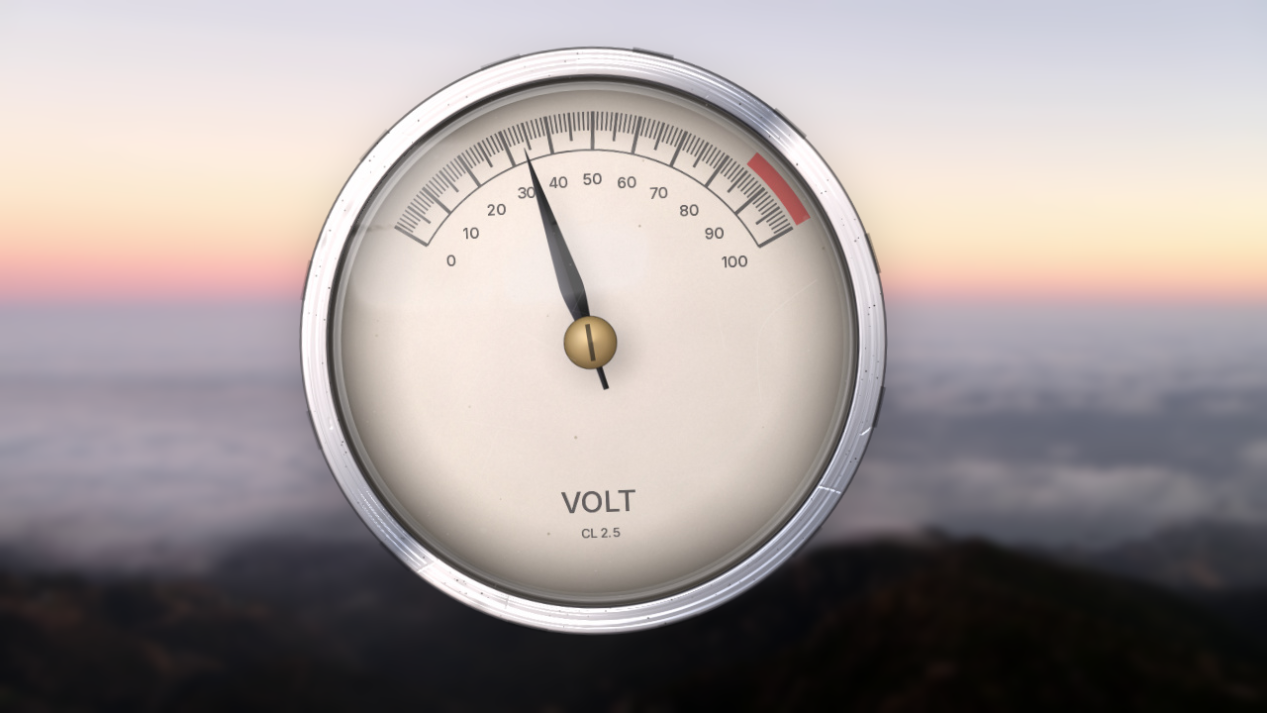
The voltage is 34 V
